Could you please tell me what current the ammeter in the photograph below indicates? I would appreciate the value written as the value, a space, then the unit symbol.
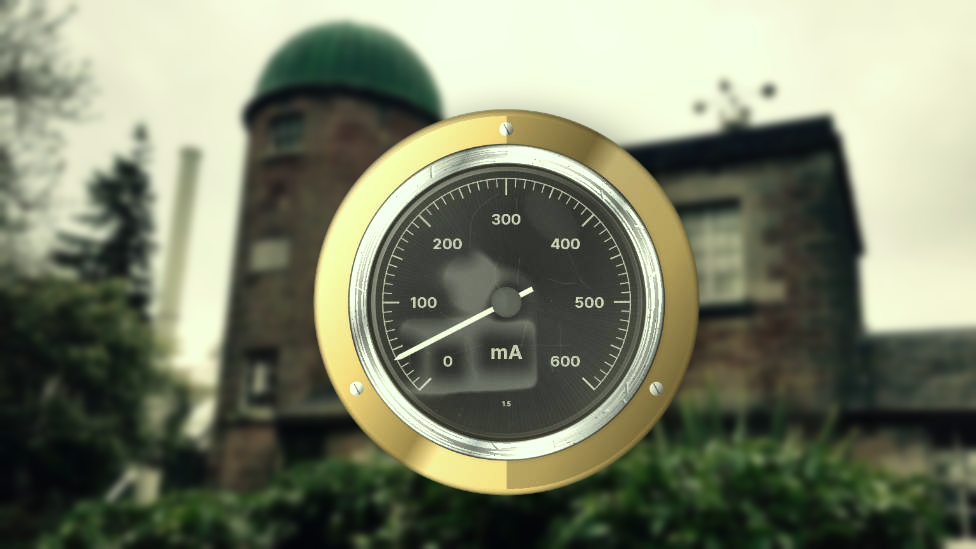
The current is 40 mA
